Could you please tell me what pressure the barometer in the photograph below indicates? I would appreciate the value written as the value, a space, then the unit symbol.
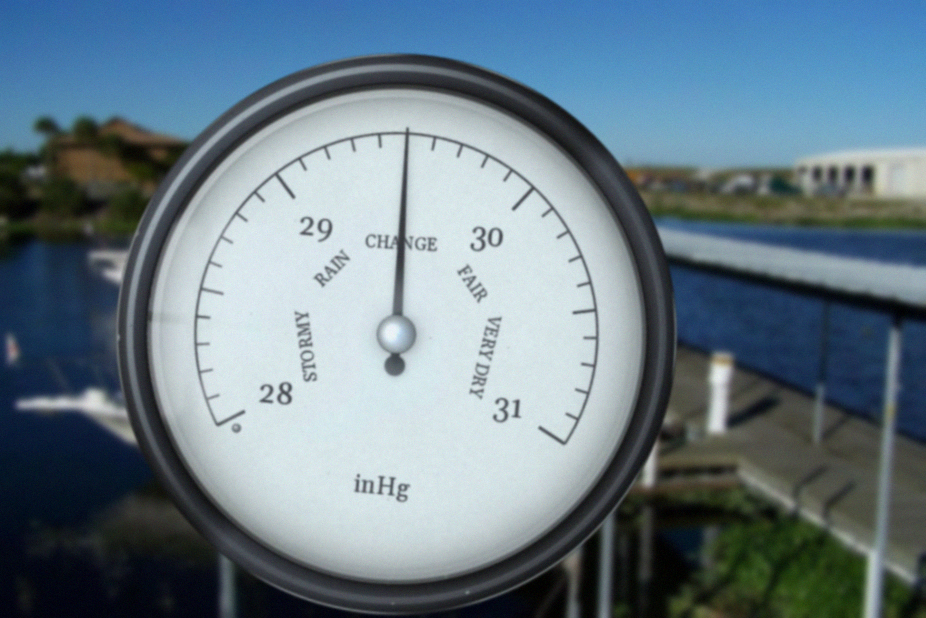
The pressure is 29.5 inHg
